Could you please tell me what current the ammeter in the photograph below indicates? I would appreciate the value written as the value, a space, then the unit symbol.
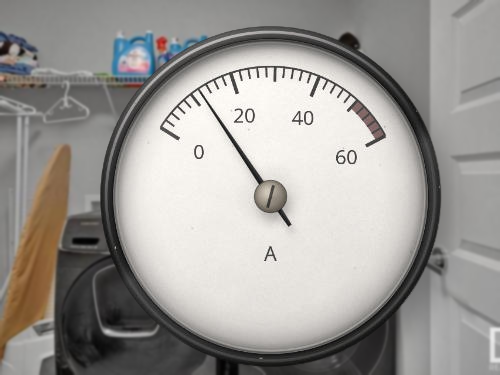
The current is 12 A
